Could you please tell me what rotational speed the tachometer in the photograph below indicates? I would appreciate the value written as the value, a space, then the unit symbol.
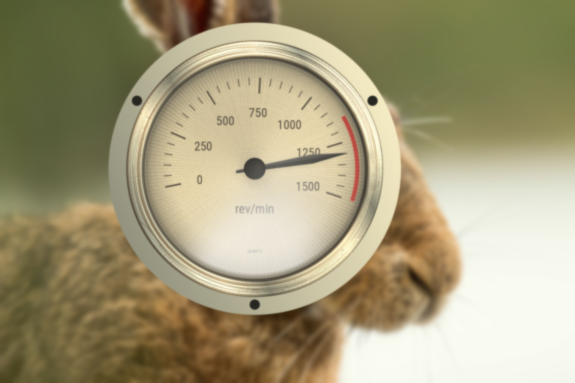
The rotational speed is 1300 rpm
